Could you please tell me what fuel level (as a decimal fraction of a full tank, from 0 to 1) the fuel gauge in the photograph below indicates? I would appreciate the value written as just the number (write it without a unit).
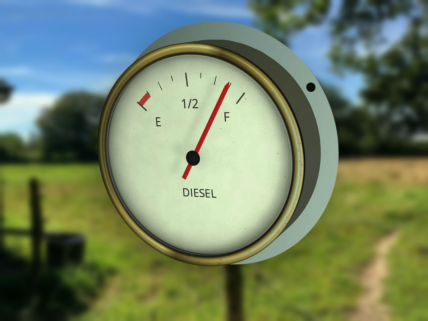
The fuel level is 0.875
